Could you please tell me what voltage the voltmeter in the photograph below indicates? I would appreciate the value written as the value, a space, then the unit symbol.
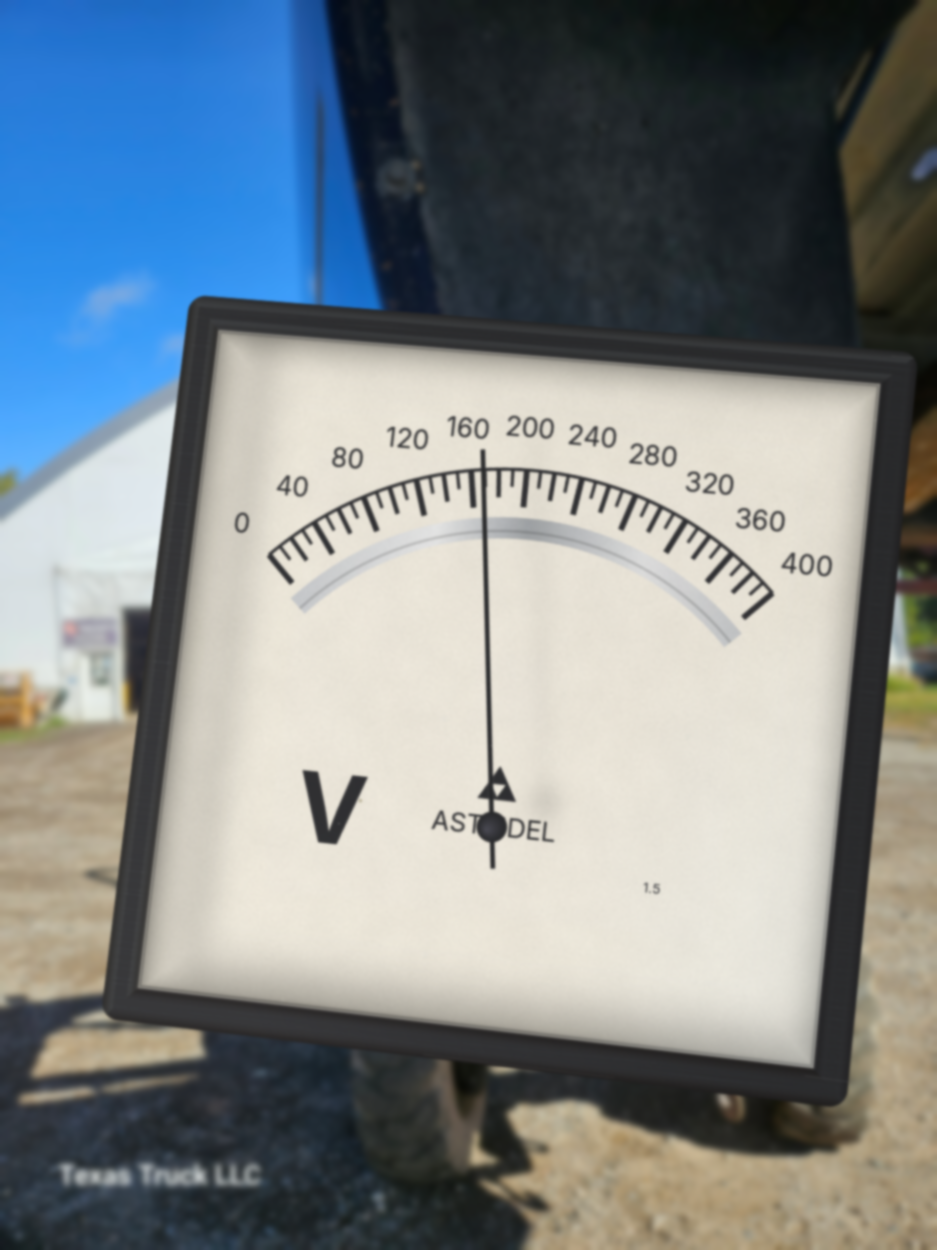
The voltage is 170 V
